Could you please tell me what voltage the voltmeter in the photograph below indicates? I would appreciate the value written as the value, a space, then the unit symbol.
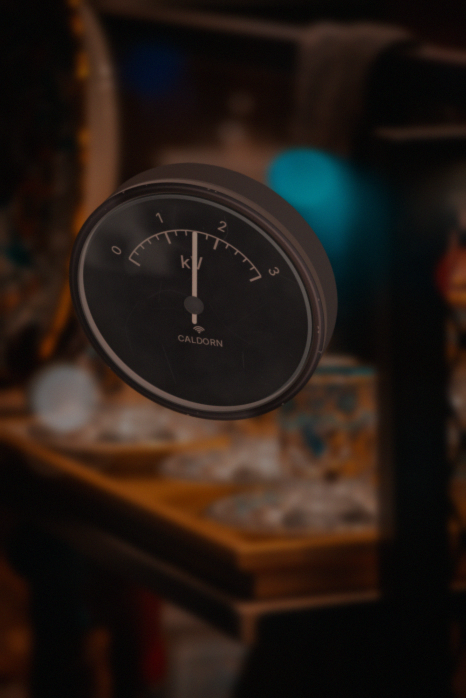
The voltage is 1.6 kV
